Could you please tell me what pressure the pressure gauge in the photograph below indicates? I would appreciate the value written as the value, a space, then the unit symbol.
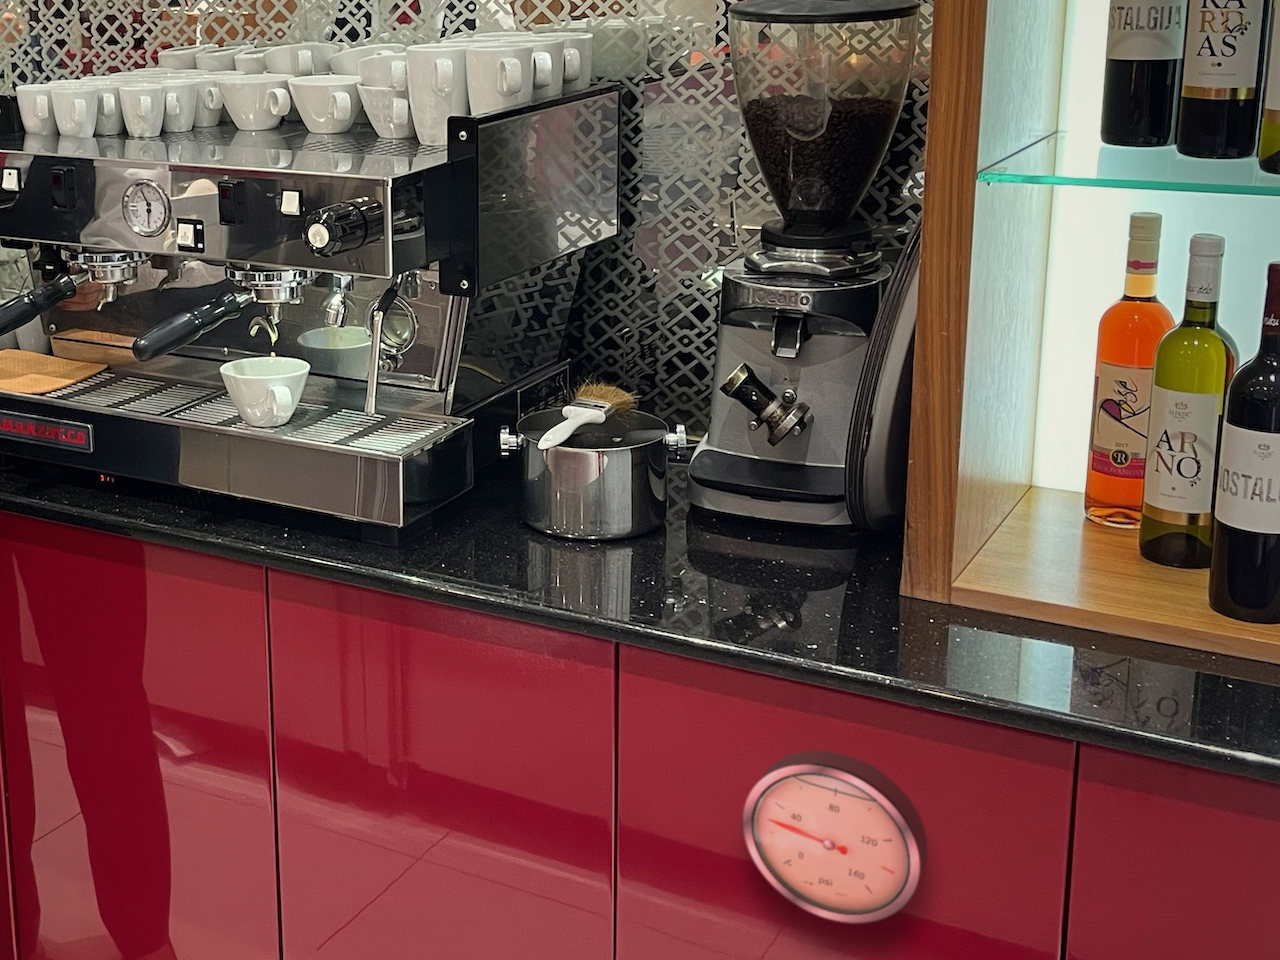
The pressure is 30 psi
